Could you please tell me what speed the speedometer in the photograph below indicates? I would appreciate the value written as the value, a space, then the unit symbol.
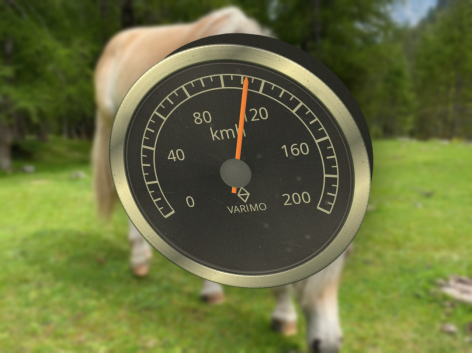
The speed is 112.5 km/h
